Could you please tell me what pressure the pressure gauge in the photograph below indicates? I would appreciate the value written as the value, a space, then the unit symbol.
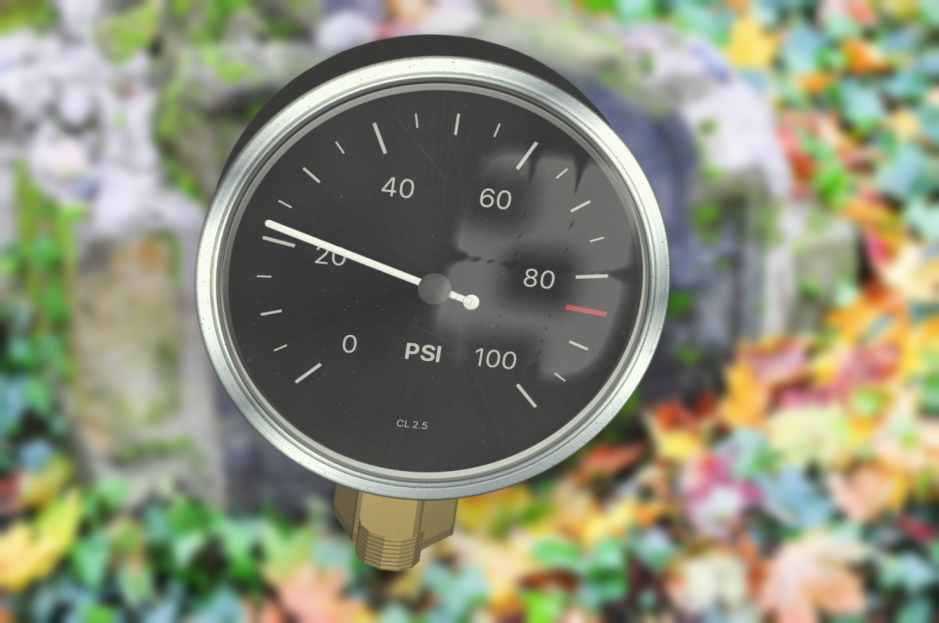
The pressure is 22.5 psi
